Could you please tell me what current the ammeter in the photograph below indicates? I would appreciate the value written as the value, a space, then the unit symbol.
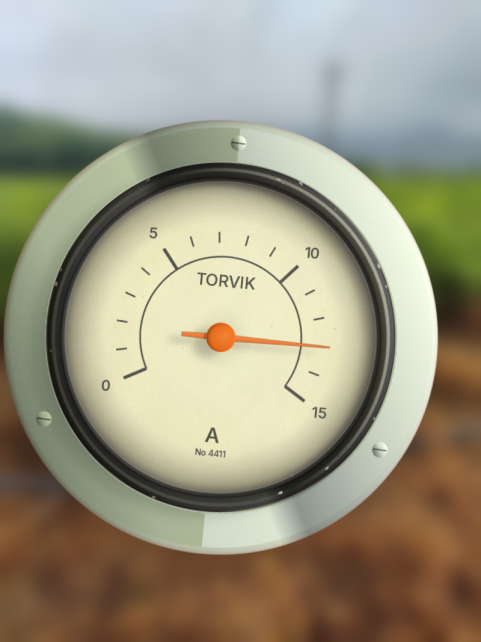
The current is 13 A
